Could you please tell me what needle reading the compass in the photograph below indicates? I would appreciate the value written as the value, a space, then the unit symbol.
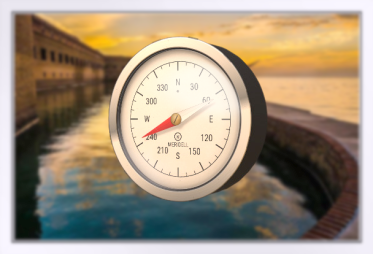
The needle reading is 245 °
